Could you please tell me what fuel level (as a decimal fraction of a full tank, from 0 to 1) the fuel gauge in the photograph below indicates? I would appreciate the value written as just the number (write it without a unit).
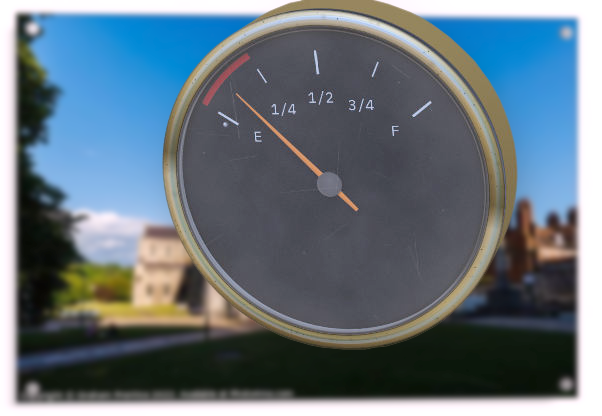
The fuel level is 0.125
